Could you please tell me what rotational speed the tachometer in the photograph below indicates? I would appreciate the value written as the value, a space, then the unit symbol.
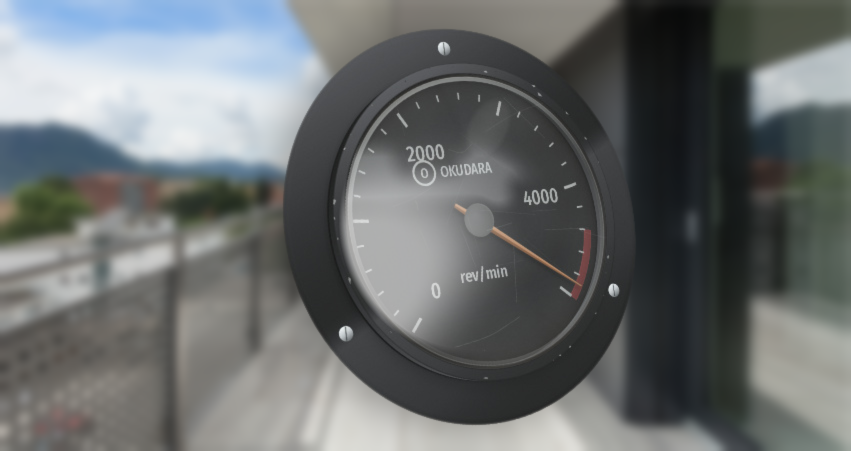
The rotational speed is 4900 rpm
